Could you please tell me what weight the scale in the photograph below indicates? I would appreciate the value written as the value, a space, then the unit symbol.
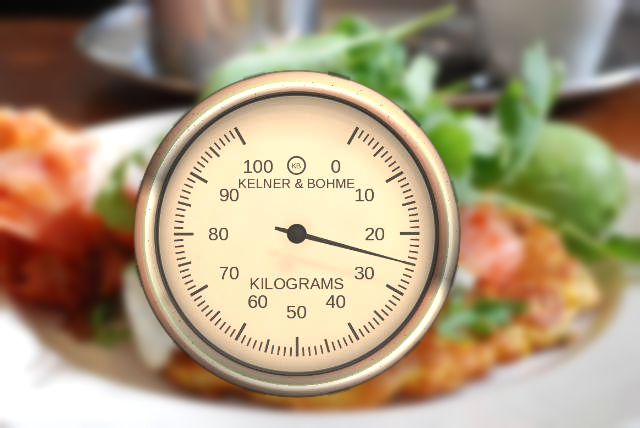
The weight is 25 kg
